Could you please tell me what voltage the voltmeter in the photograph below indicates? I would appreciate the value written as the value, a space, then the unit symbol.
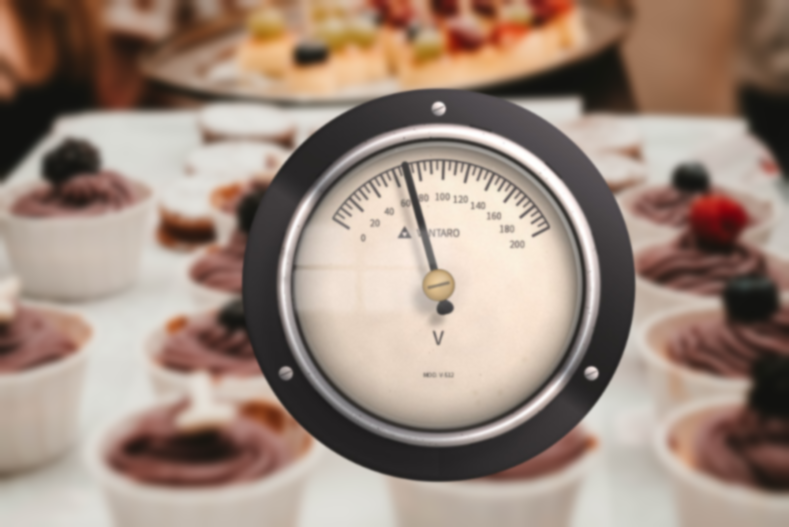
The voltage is 70 V
